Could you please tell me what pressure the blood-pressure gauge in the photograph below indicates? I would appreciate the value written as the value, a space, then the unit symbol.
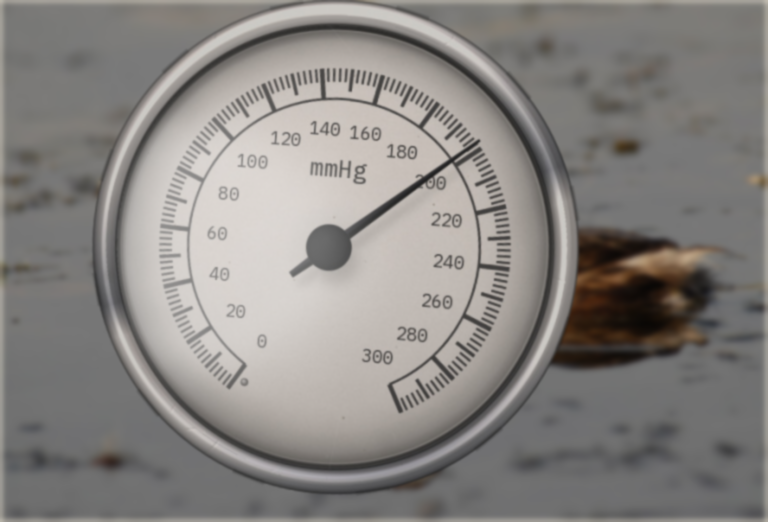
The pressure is 198 mmHg
